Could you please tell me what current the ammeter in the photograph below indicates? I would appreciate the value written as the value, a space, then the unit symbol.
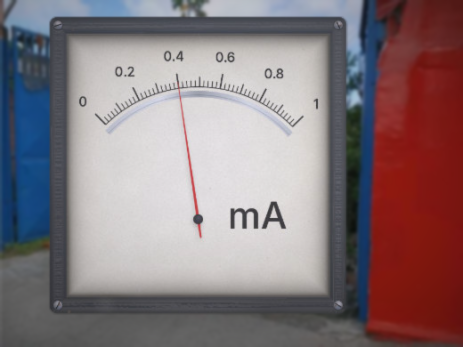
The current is 0.4 mA
